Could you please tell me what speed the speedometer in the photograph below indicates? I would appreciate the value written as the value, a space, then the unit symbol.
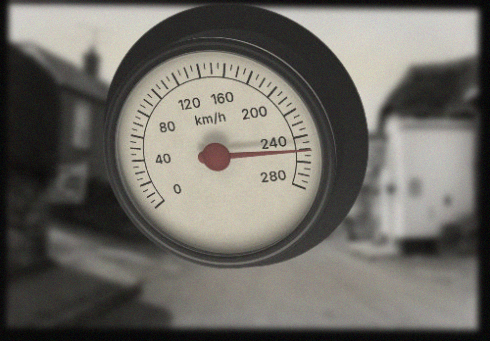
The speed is 250 km/h
